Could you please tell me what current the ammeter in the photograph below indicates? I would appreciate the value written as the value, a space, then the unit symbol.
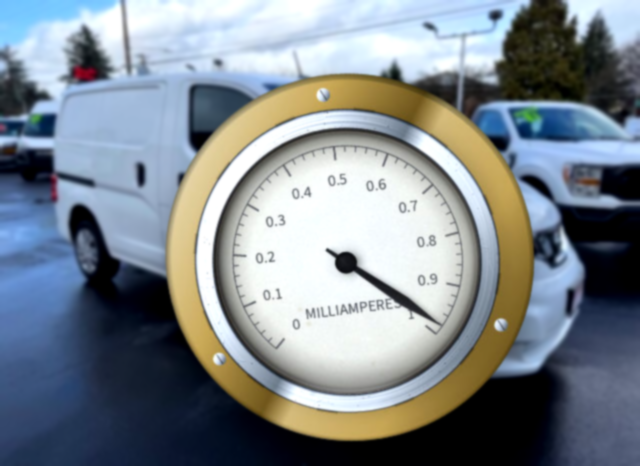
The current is 0.98 mA
